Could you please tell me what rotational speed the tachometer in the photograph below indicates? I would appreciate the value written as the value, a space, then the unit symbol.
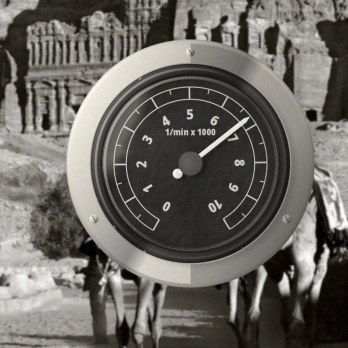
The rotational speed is 6750 rpm
